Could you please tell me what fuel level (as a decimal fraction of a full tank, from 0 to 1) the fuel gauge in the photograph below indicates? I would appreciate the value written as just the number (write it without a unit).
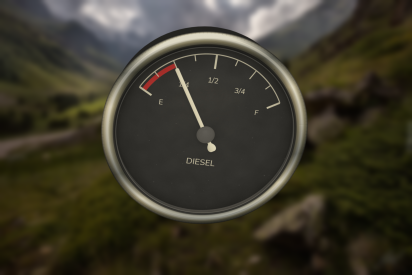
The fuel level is 0.25
